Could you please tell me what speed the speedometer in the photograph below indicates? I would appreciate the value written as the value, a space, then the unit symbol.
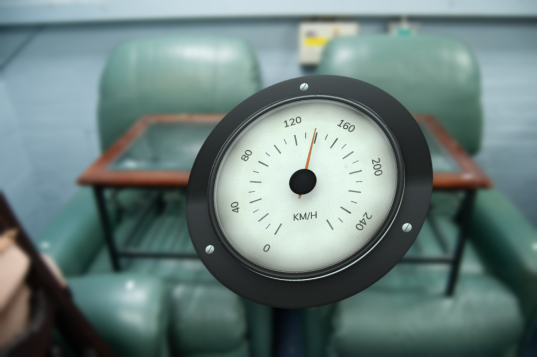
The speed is 140 km/h
